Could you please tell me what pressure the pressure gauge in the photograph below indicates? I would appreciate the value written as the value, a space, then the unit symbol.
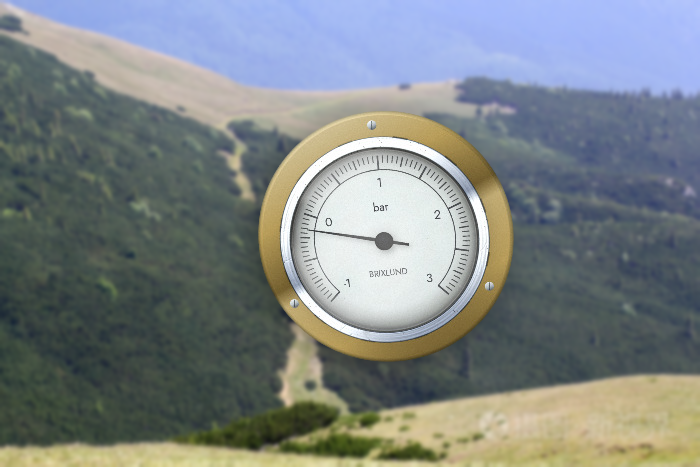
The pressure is -0.15 bar
